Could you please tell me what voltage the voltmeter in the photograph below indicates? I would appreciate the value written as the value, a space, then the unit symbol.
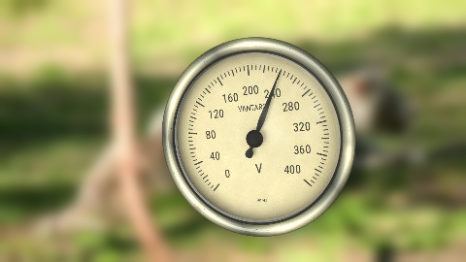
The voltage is 240 V
